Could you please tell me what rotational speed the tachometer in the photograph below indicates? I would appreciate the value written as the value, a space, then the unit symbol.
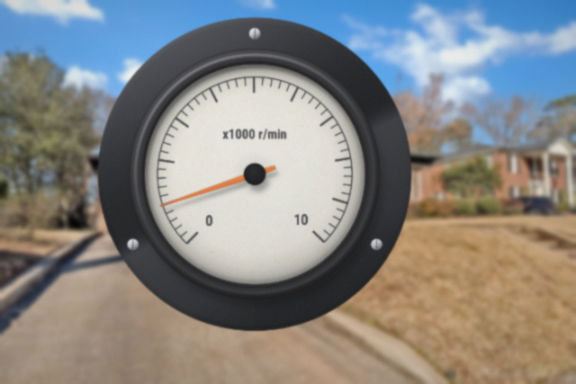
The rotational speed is 1000 rpm
